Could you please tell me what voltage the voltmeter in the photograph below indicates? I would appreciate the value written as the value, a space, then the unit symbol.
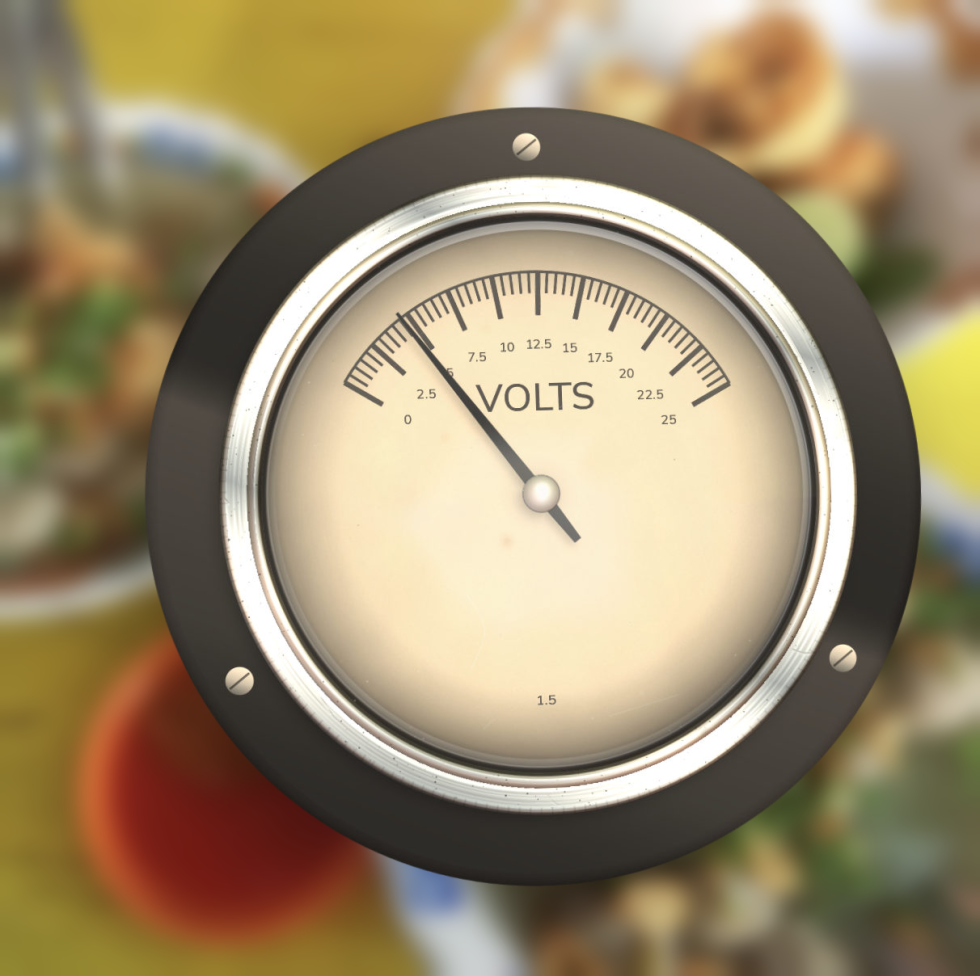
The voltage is 4.5 V
